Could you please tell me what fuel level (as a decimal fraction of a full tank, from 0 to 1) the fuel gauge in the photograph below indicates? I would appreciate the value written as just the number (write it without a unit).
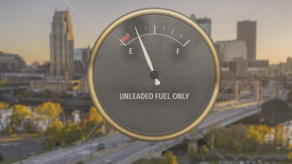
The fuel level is 0.25
